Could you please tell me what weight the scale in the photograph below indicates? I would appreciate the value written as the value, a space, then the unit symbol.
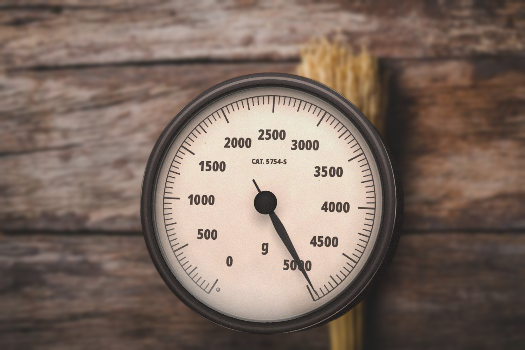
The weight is 4950 g
